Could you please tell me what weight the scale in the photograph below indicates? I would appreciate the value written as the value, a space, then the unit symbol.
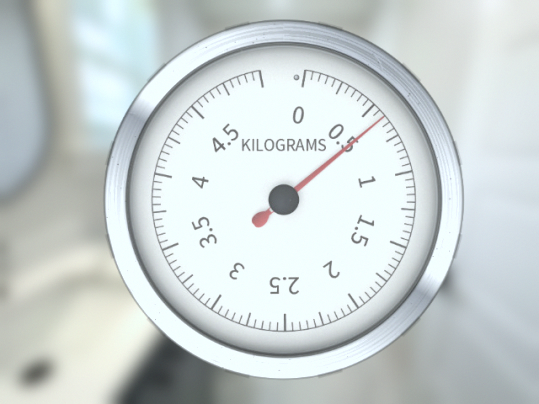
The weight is 0.6 kg
